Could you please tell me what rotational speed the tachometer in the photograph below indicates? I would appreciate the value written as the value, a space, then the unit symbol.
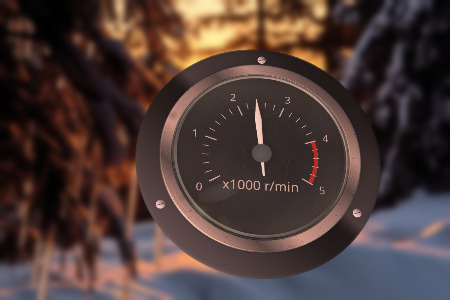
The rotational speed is 2400 rpm
